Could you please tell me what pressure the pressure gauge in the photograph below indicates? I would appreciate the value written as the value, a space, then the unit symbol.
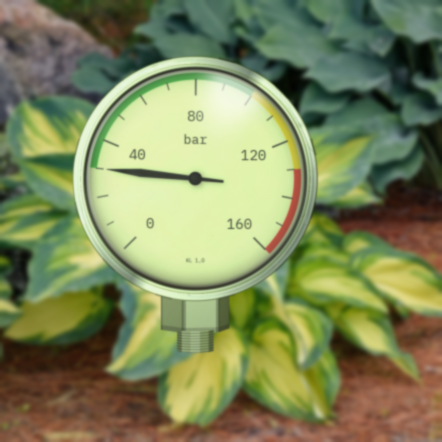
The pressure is 30 bar
